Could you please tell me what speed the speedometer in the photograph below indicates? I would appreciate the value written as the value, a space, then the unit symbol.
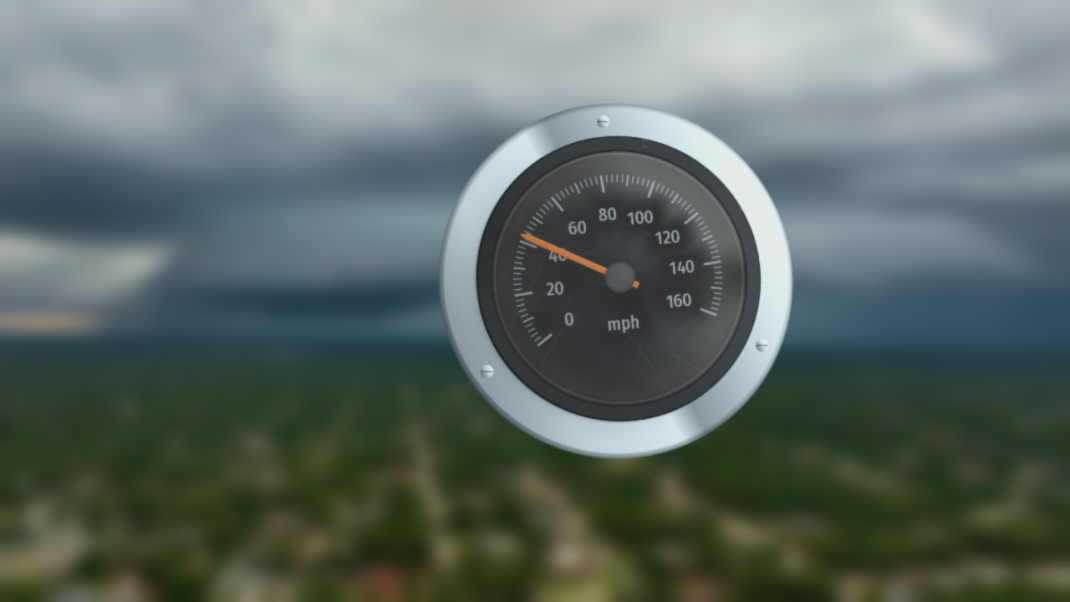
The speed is 42 mph
